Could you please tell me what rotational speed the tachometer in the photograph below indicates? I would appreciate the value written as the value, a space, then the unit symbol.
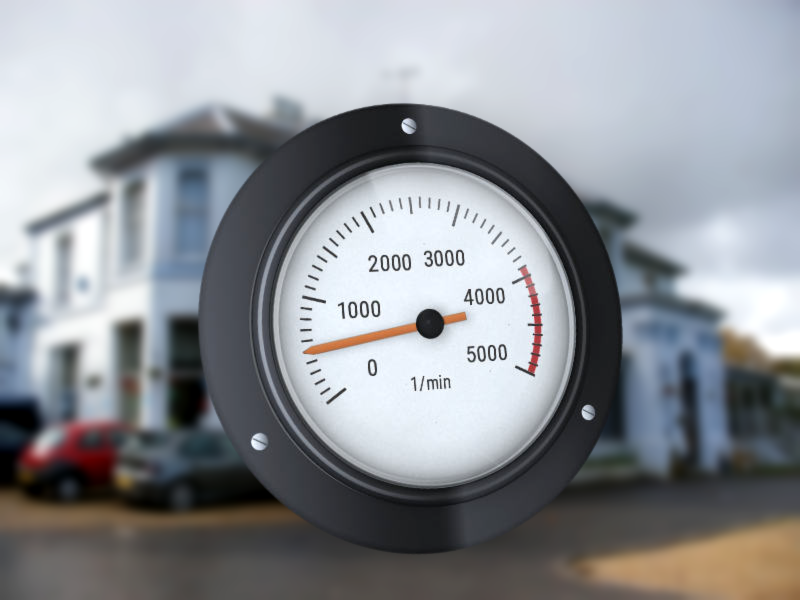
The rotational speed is 500 rpm
